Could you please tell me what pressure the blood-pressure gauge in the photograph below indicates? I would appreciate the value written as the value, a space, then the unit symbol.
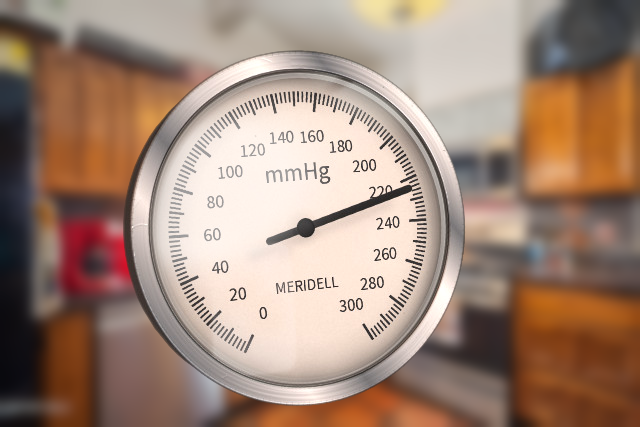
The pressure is 224 mmHg
